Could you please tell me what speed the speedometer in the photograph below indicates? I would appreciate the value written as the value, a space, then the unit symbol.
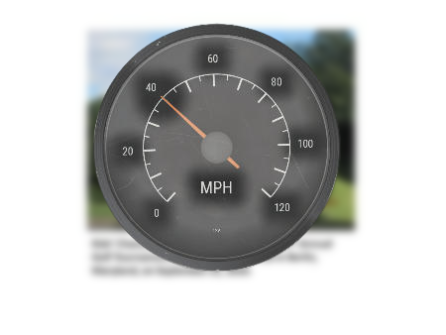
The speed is 40 mph
